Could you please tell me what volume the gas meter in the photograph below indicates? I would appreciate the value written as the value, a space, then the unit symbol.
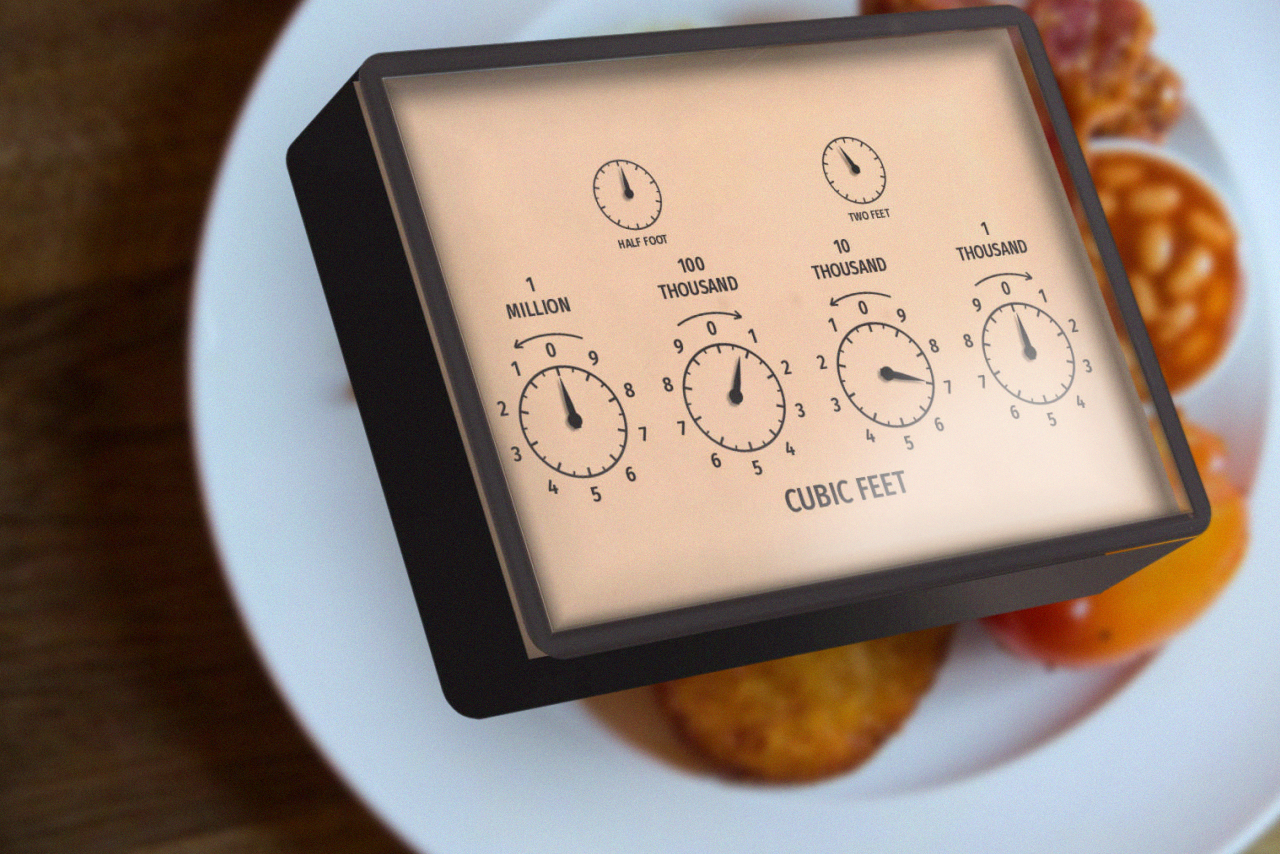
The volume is 7000 ft³
